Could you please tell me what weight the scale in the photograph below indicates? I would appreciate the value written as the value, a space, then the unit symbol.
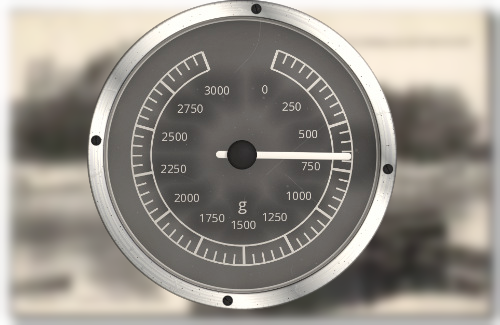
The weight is 675 g
